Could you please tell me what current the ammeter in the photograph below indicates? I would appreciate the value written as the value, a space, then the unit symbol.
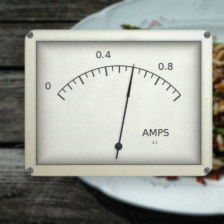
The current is 0.6 A
